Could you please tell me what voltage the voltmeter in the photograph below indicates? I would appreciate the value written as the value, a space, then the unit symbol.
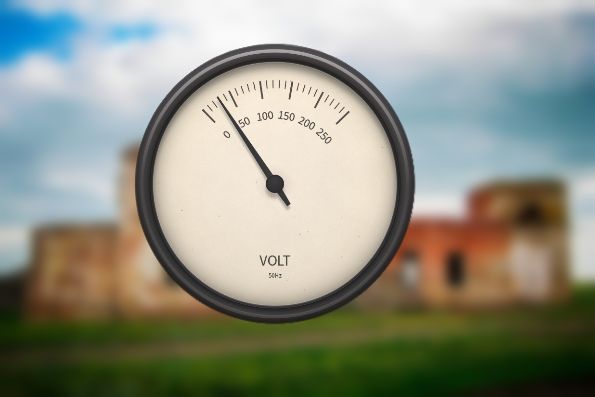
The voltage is 30 V
